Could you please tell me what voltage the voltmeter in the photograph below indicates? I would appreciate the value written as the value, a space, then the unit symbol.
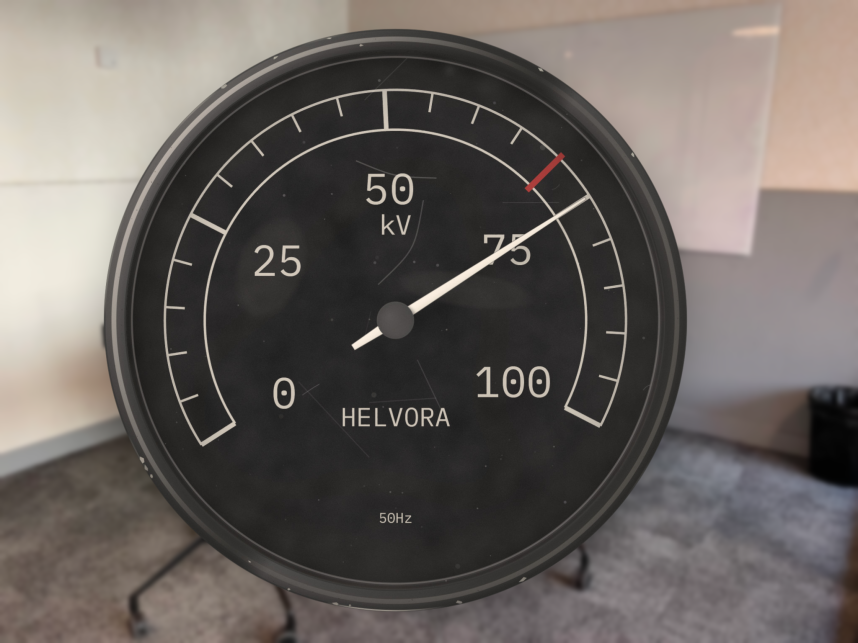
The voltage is 75 kV
